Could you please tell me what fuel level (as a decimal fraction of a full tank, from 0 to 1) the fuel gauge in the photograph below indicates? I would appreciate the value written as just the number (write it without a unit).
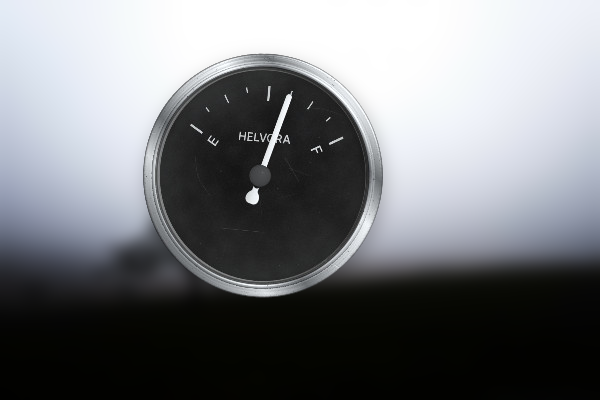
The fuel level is 0.625
